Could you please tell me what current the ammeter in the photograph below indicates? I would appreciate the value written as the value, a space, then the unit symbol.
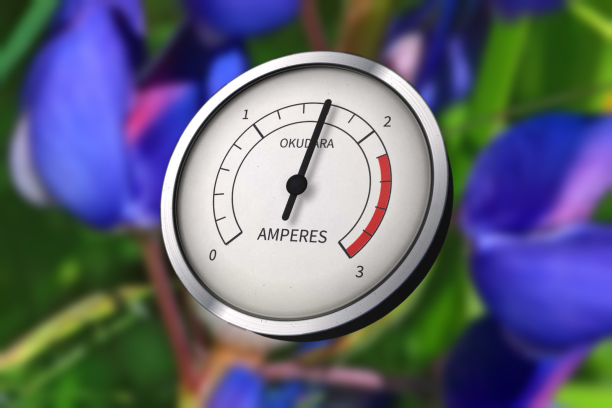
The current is 1.6 A
